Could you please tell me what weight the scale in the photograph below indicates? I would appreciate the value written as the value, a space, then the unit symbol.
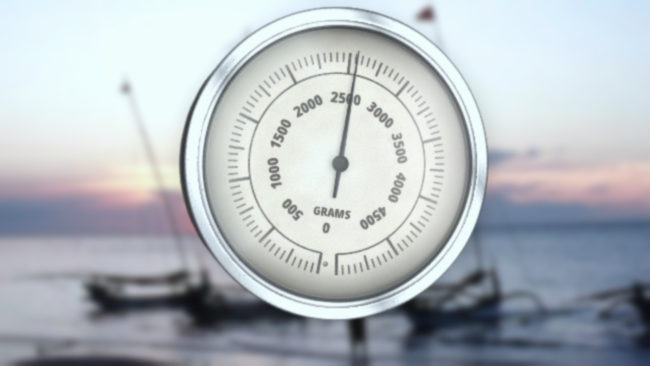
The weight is 2550 g
